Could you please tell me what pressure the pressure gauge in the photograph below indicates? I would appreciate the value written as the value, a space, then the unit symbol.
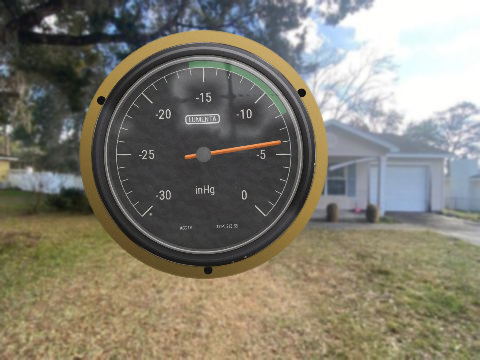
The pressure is -6 inHg
